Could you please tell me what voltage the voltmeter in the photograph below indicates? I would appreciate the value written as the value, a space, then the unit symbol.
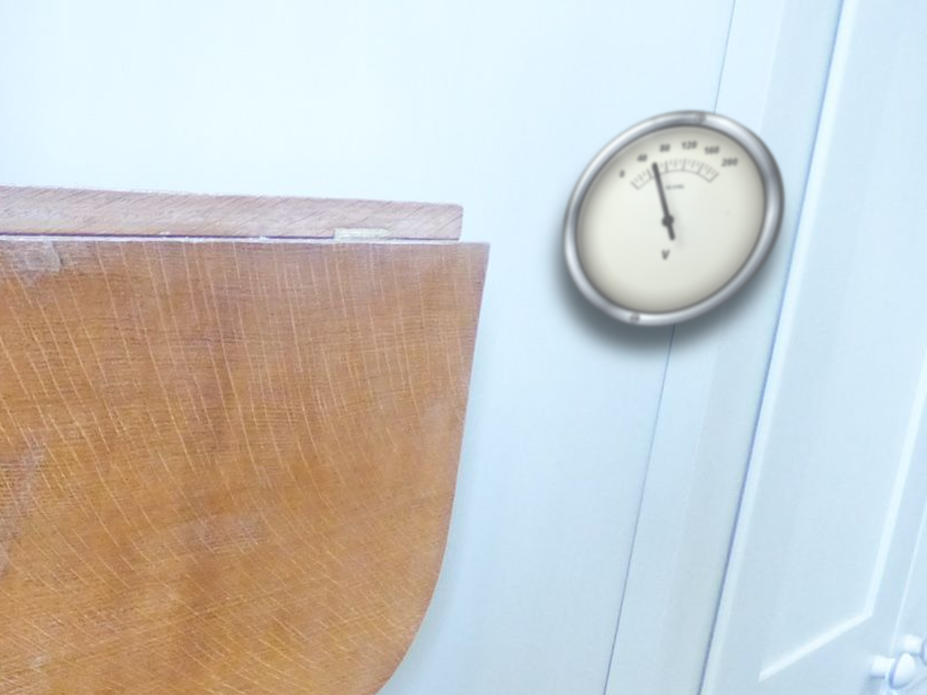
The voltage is 60 V
